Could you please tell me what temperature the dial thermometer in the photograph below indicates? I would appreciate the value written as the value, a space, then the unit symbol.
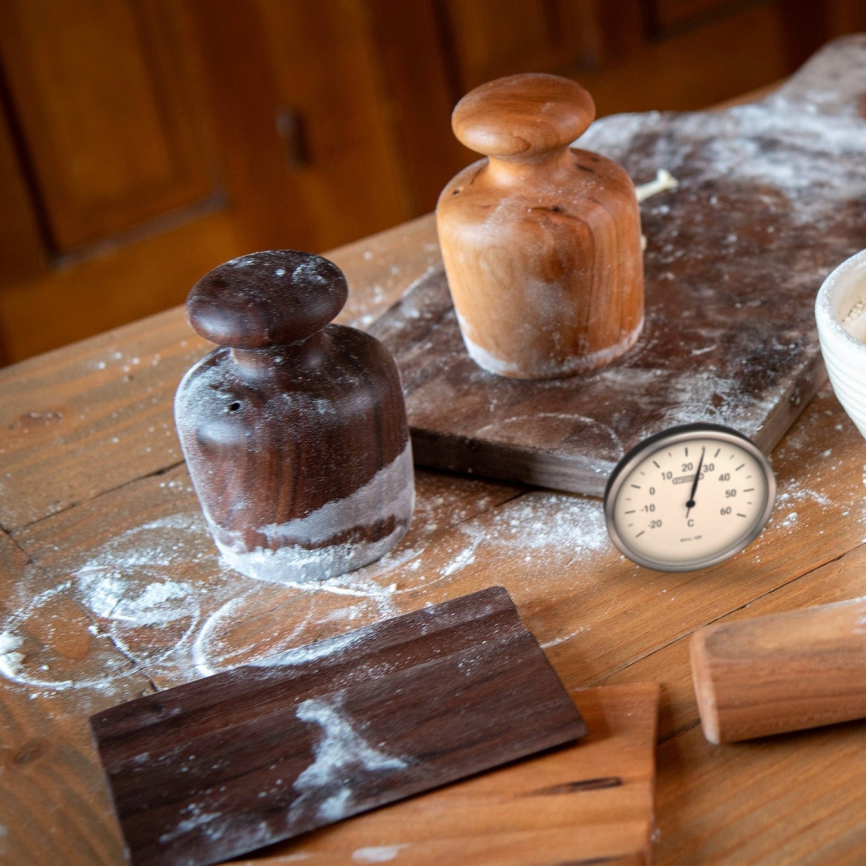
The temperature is 25 °C
